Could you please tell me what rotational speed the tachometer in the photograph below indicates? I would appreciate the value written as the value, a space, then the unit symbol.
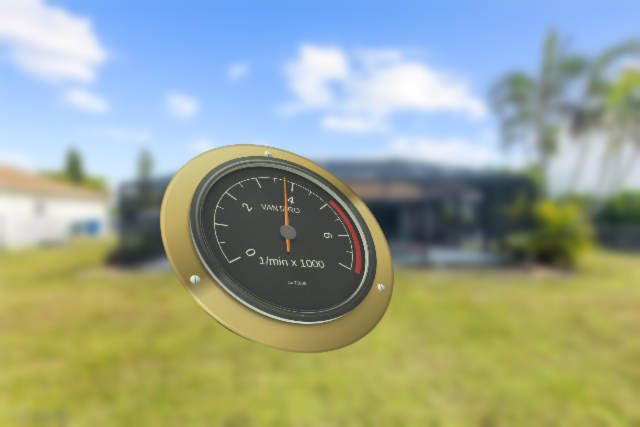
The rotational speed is 3750 rpm
